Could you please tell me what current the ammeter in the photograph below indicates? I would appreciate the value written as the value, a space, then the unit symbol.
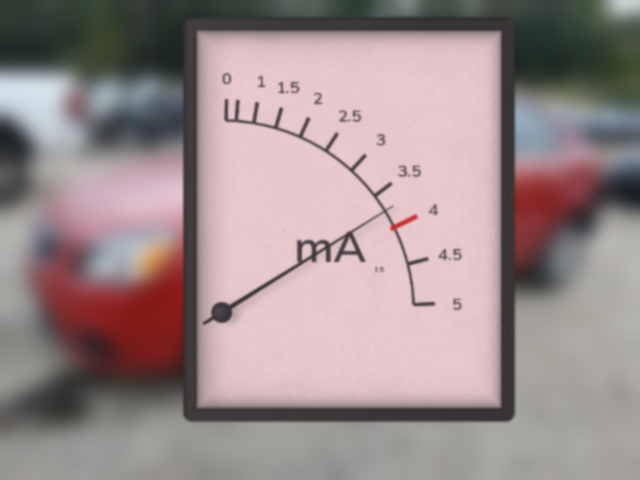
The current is 3.75 mA
